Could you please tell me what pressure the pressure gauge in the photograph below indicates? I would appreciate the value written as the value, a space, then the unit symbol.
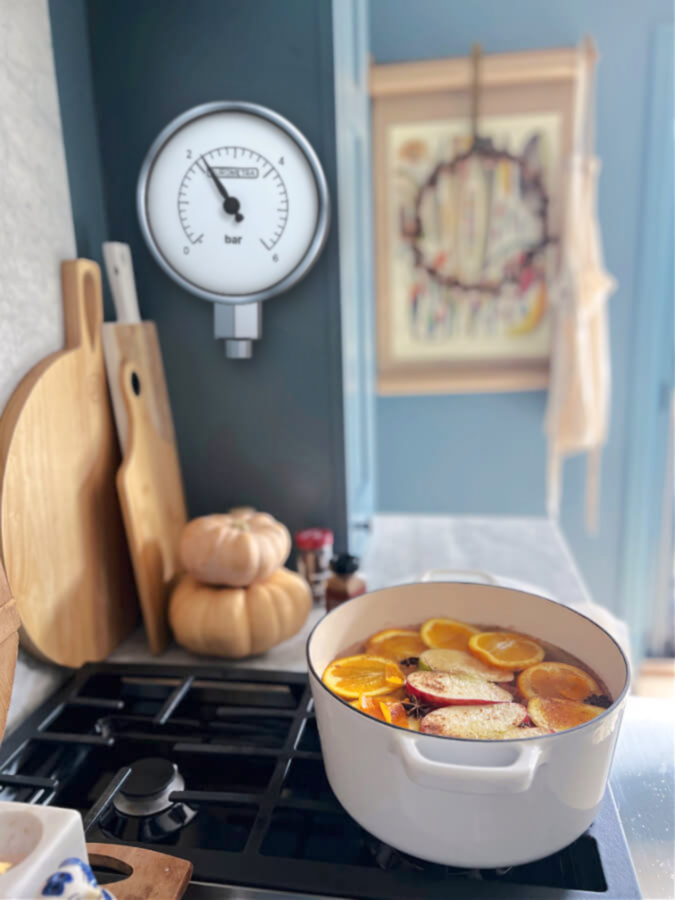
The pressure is 2.2 bar
